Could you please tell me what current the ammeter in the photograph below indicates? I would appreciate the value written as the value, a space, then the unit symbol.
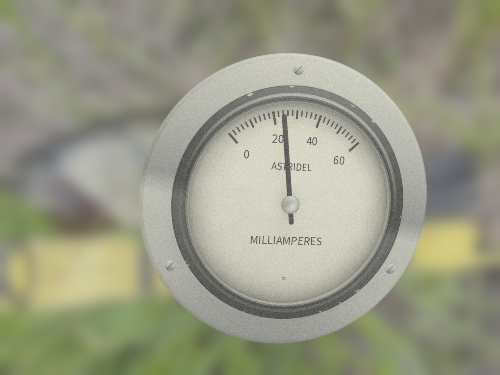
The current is 24 mA
